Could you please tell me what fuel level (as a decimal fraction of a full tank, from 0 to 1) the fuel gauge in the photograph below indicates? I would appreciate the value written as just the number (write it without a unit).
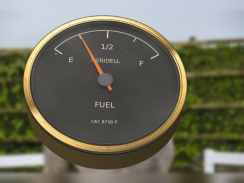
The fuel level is 0.25
